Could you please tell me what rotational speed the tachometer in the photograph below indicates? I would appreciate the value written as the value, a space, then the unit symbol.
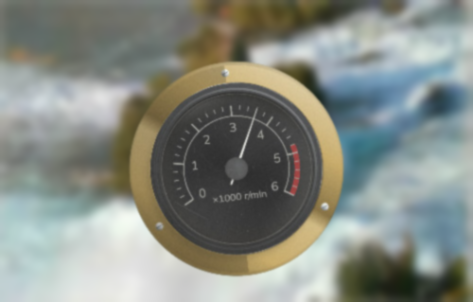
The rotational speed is 3600 rpm
